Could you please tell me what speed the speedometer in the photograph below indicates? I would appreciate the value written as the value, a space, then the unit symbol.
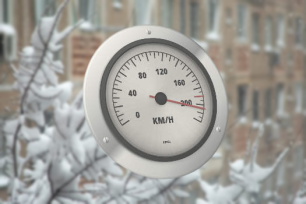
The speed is 205 km/h
